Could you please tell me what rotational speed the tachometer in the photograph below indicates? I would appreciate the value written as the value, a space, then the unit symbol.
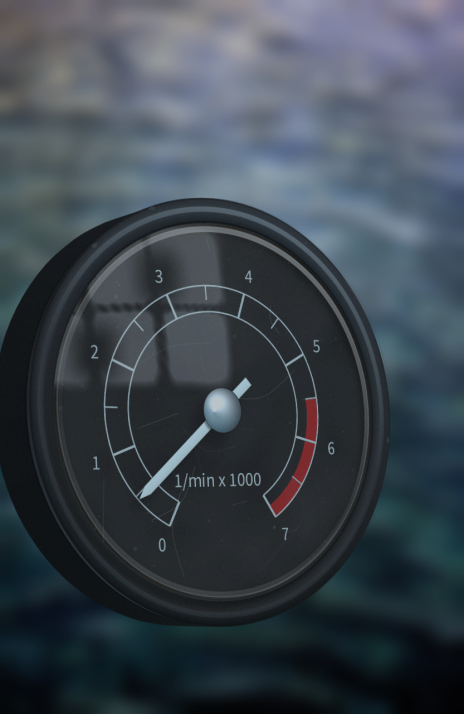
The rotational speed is 500 rpm
